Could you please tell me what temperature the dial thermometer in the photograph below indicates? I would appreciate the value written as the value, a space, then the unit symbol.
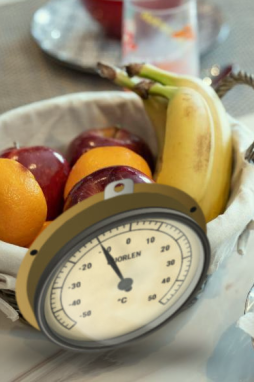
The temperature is -10 °C
